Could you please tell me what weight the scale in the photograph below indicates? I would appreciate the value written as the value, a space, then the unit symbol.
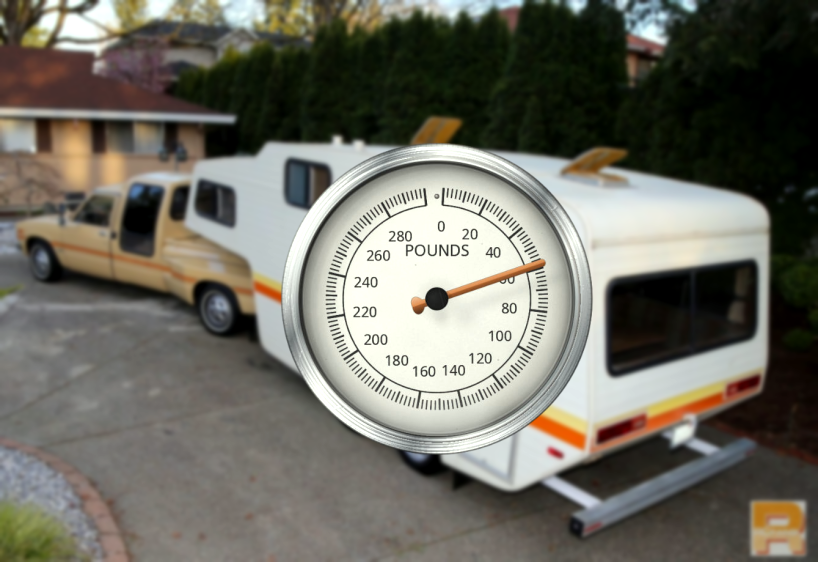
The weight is 58 lb
